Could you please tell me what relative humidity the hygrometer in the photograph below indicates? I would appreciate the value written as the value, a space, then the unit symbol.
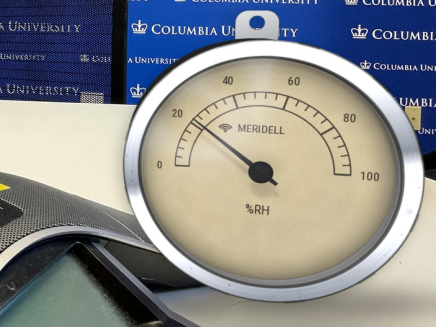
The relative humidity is 22 %
